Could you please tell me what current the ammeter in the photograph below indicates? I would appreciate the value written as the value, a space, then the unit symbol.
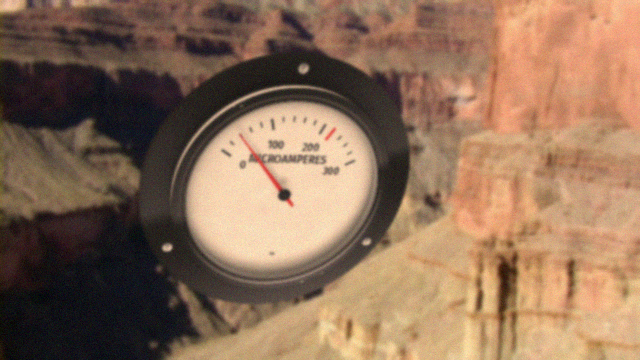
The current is 40 µA
